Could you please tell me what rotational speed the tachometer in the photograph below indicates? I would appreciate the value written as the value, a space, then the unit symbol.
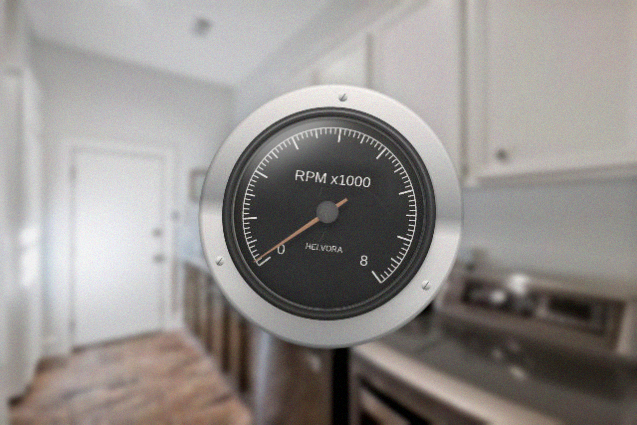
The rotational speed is 100 rpm
